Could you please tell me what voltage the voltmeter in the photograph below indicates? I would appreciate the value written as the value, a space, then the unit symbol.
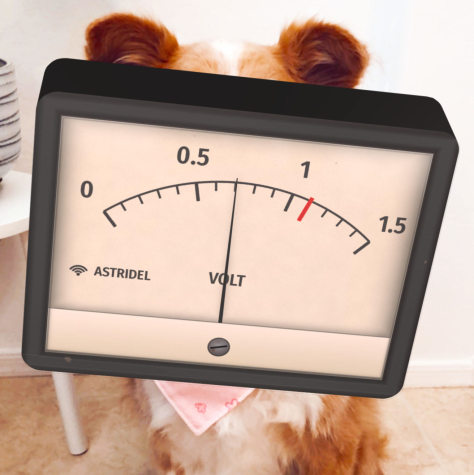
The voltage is 0.7 V
